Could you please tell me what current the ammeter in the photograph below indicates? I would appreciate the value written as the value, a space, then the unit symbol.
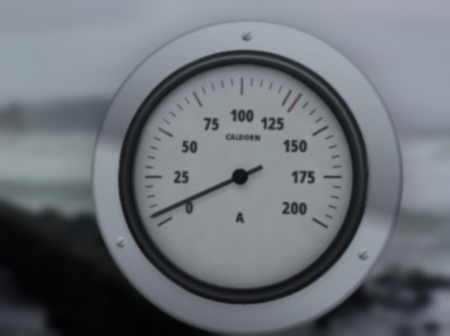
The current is 5 A
